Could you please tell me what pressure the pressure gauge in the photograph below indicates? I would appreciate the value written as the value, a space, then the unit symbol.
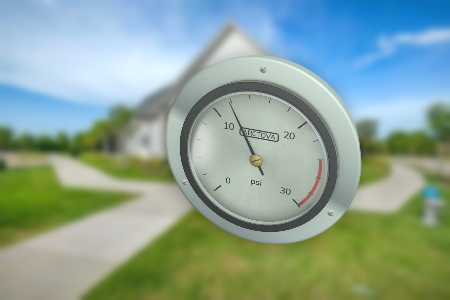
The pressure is 12 psi
